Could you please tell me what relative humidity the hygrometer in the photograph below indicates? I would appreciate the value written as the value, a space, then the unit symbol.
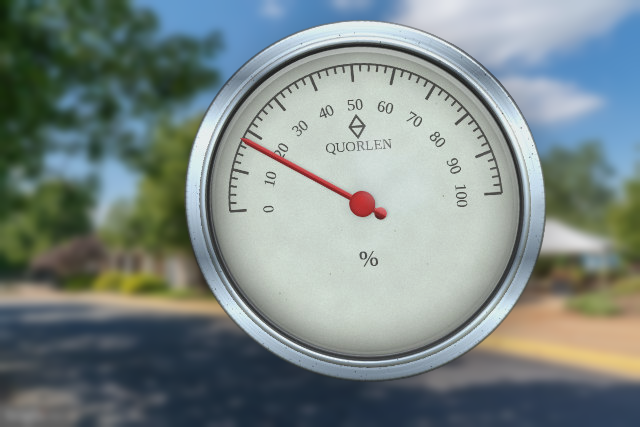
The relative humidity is 18 %
